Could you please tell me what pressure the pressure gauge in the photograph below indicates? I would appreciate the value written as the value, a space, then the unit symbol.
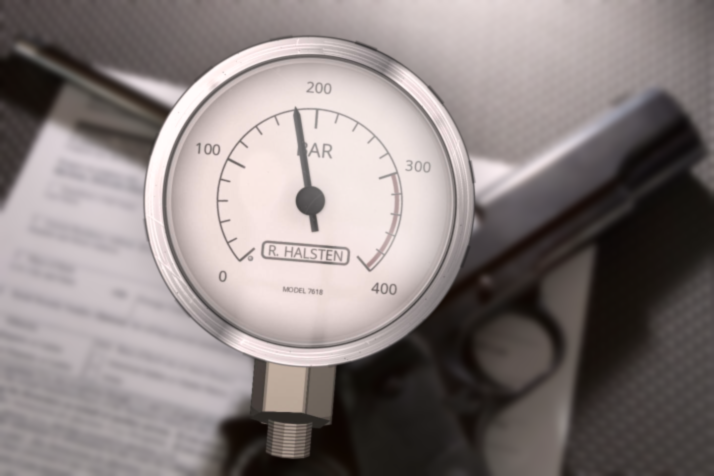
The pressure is 180 bar
